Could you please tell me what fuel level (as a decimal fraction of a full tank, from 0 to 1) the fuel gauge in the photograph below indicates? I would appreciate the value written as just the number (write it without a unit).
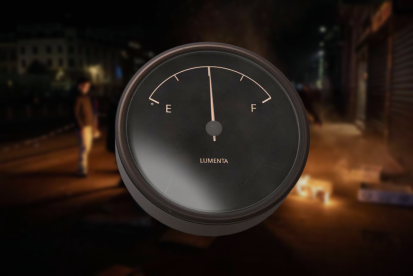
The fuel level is 0.5
